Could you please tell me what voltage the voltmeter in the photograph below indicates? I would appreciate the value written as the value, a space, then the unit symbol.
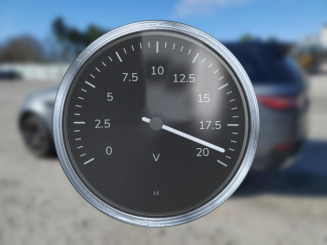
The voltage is 19.25 V
